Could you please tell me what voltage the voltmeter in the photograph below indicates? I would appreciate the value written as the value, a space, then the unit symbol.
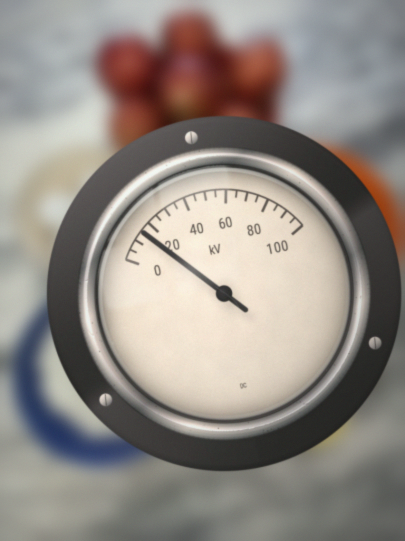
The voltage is 15 kV
